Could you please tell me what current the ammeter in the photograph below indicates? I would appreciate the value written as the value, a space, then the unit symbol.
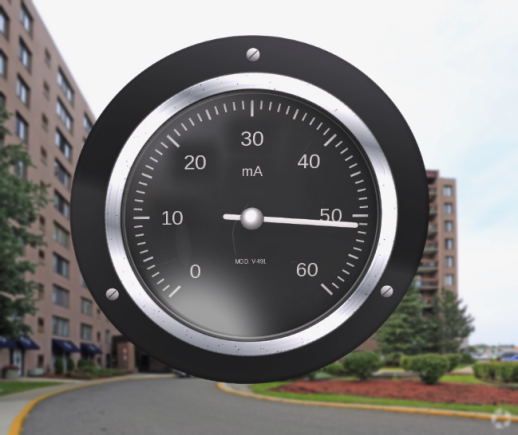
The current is 51 mA
